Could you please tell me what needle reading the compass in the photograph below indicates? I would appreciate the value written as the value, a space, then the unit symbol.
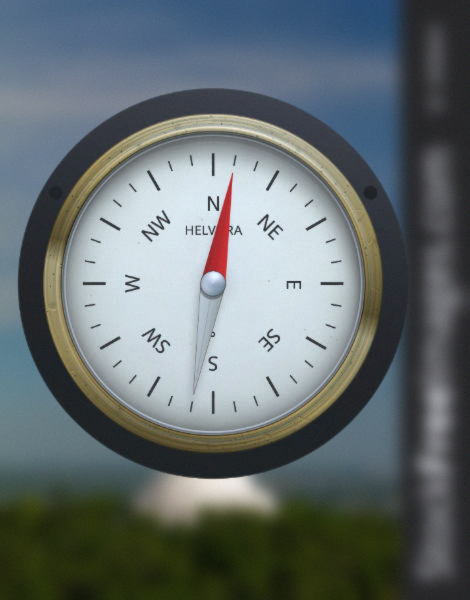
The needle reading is 10 °
